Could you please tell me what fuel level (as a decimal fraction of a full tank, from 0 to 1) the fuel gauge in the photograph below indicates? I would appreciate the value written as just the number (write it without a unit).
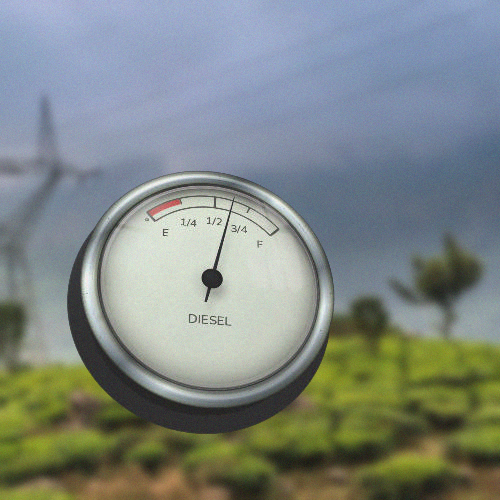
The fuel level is 0.625
